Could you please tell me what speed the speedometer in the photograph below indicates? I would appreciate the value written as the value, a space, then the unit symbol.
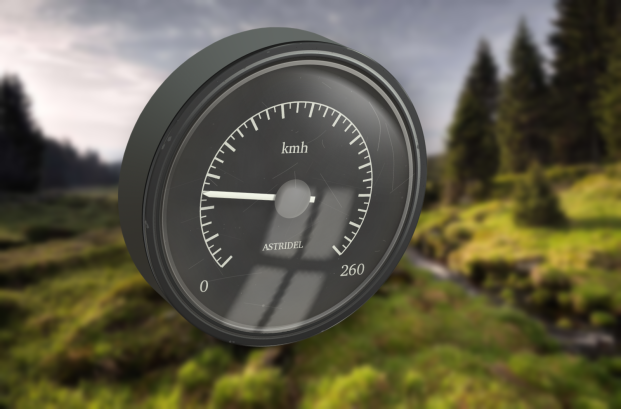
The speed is 50 km/h
